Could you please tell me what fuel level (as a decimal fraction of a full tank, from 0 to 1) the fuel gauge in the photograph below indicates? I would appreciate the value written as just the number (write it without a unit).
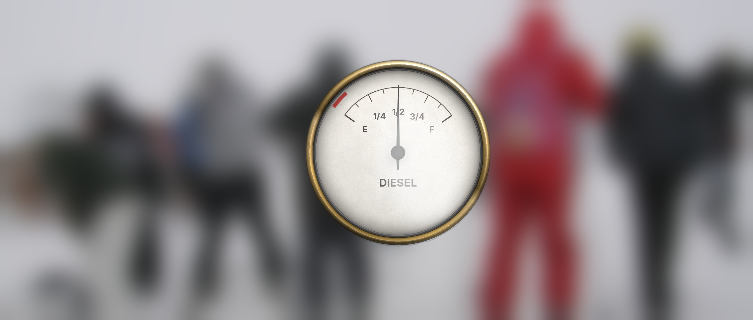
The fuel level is 0.5
